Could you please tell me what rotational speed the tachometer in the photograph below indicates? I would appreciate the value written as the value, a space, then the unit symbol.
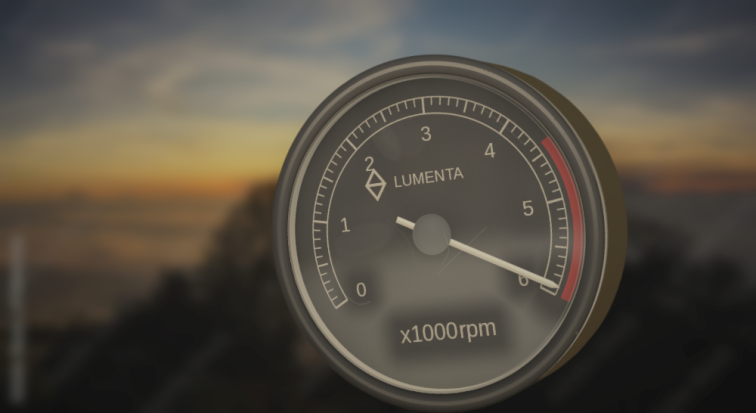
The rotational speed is 5900 rpm
